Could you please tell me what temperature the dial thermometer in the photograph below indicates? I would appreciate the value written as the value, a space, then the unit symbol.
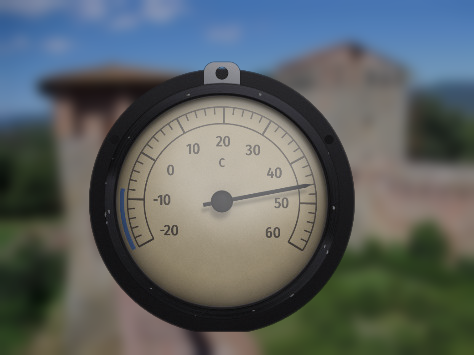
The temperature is 46 °C
